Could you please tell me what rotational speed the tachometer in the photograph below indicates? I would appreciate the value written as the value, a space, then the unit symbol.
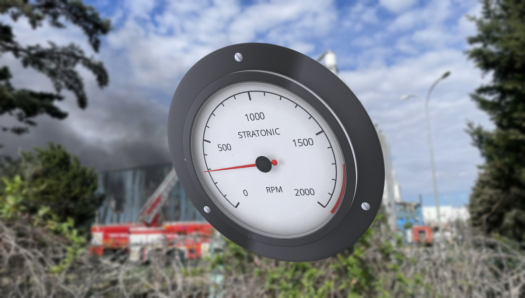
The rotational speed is 300 rpm
